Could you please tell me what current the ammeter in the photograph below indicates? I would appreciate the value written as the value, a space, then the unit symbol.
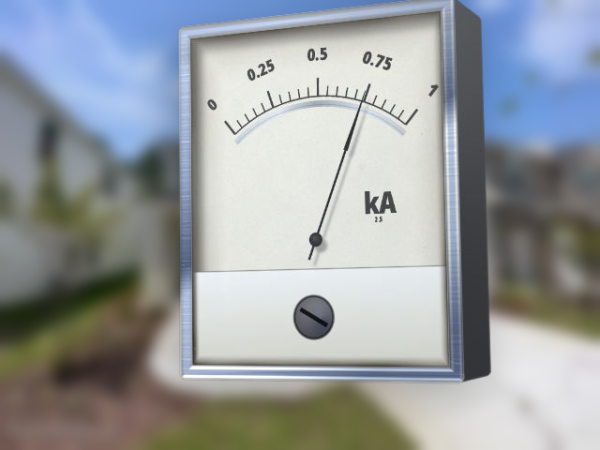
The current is 0.75 kA
